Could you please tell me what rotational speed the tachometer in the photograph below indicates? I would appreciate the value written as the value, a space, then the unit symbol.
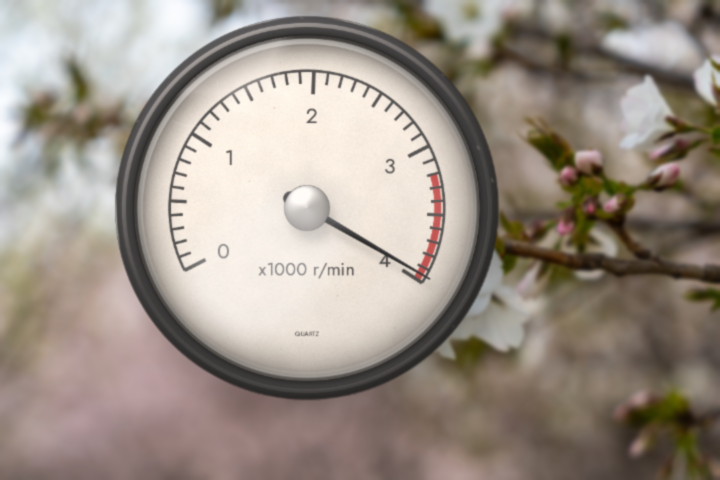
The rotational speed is 3950 rpm
